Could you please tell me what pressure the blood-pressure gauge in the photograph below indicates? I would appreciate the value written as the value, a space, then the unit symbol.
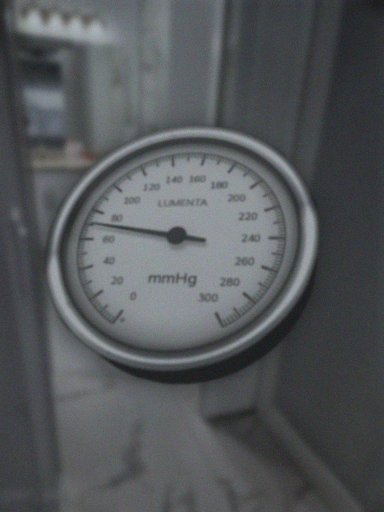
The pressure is 70 mmHg
